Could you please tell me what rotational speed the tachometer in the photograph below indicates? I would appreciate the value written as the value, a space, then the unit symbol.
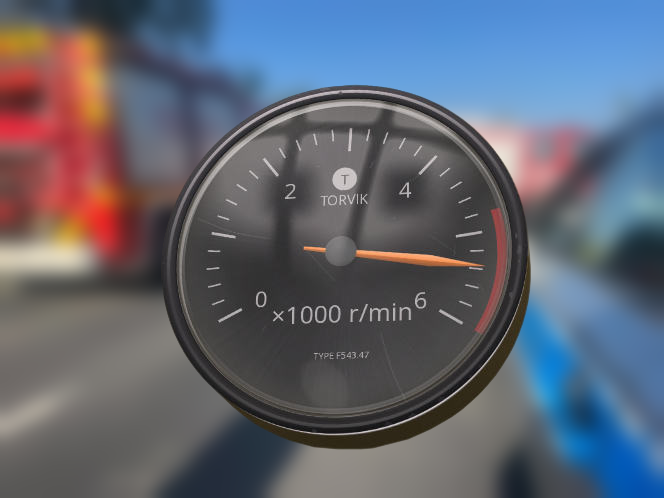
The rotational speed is 5400 rpm
